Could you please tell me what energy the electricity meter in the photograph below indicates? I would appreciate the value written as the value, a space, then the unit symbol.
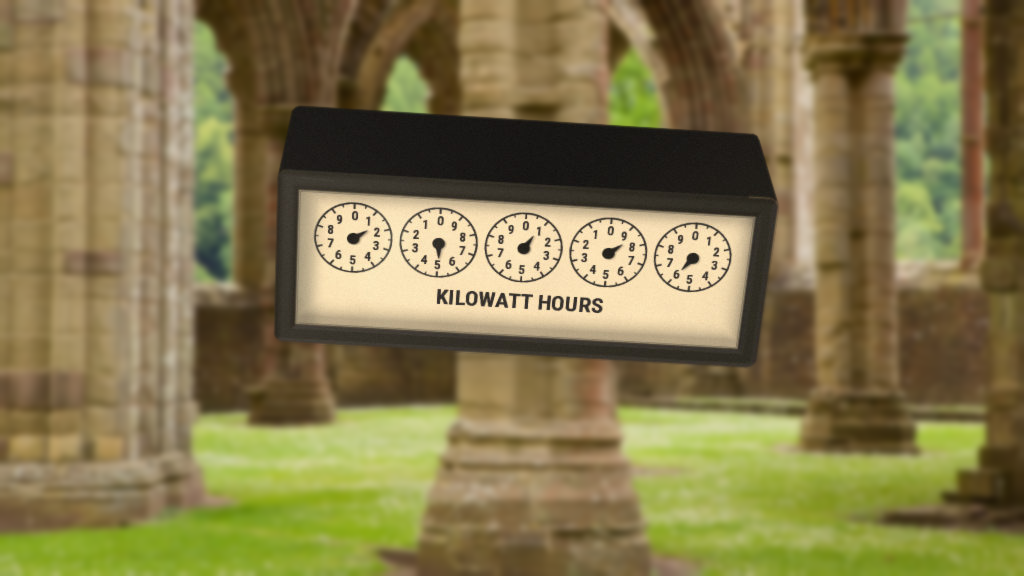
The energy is 15086 kWh
